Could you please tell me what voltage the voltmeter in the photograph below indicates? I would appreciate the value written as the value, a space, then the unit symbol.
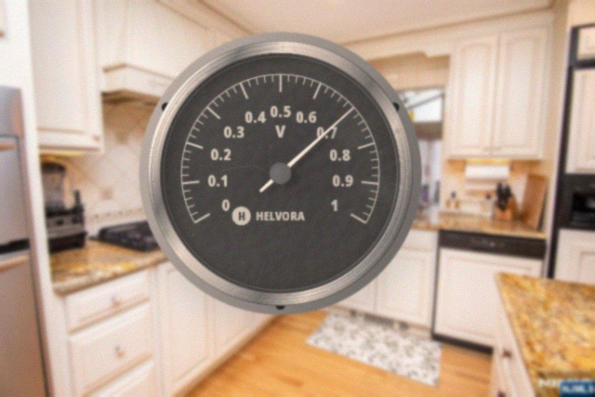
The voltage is 0.7 V
